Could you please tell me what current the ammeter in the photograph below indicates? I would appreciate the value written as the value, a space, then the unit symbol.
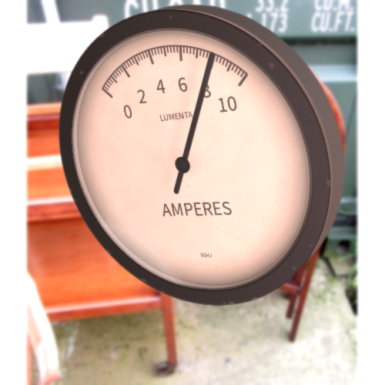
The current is 8 A
